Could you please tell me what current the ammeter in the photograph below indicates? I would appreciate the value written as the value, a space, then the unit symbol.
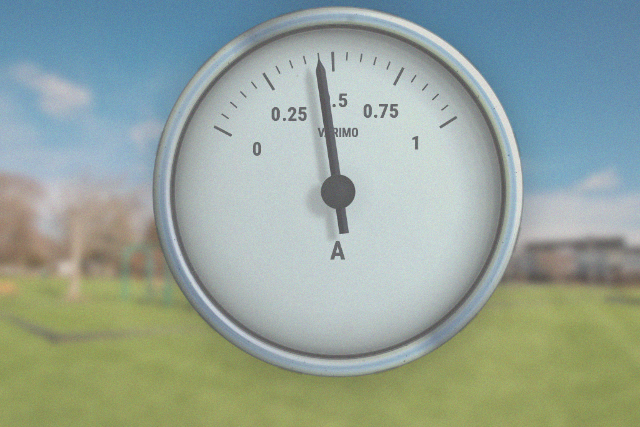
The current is 0.45 A
